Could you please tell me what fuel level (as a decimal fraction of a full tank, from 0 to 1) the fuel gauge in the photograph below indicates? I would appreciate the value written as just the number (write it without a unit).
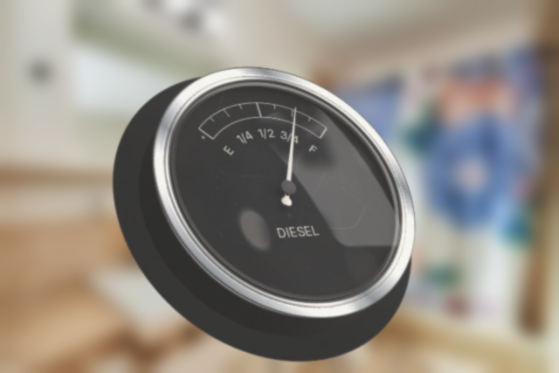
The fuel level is 0.75
